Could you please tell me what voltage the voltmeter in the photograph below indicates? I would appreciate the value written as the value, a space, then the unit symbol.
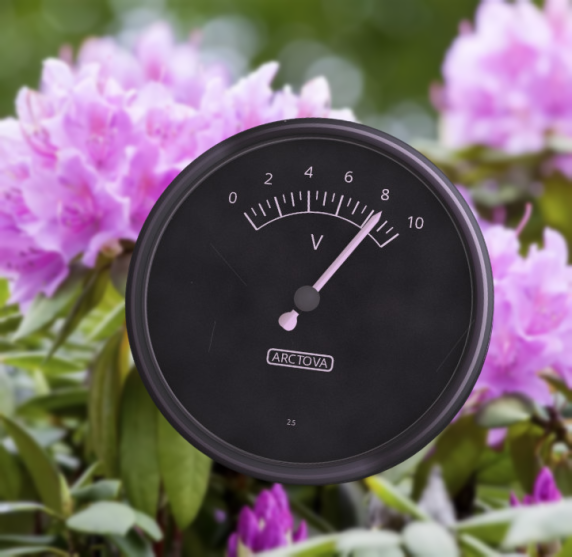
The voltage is 8.5 V
